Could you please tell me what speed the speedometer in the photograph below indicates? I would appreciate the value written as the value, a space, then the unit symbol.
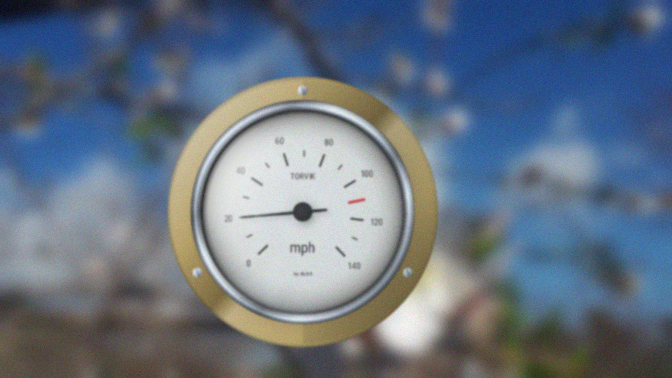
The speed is 20 mph
